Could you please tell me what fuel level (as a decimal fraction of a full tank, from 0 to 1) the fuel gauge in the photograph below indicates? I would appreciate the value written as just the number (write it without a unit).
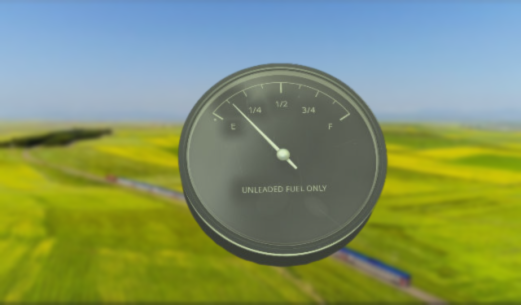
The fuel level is 0.125
